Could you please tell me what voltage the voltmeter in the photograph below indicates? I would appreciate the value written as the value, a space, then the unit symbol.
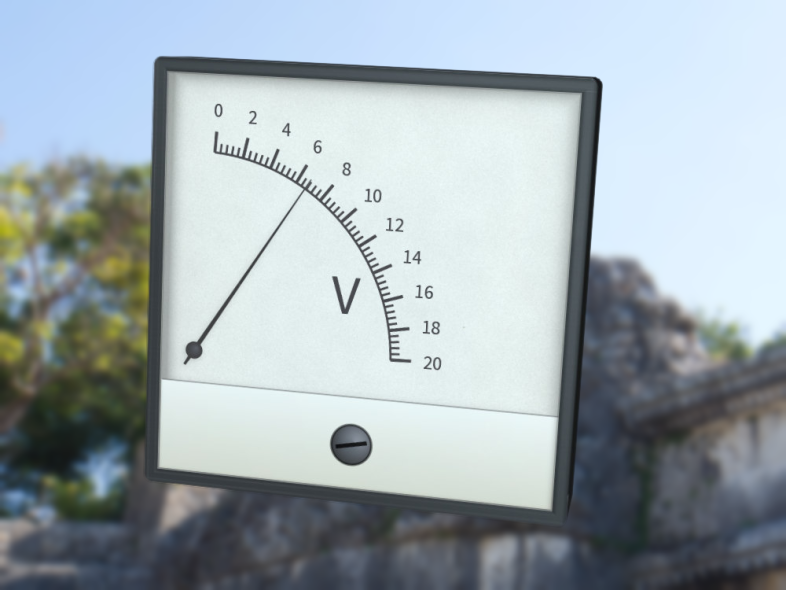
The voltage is 6.8 V
